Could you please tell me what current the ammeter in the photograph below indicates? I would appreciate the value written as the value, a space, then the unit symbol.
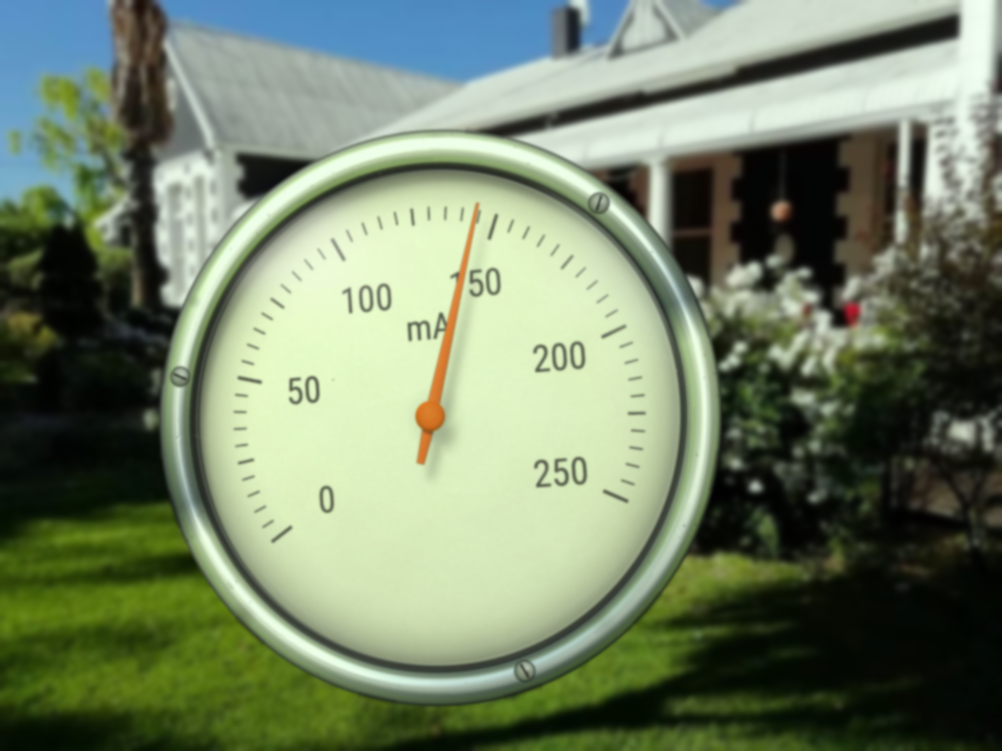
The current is 145 mA
